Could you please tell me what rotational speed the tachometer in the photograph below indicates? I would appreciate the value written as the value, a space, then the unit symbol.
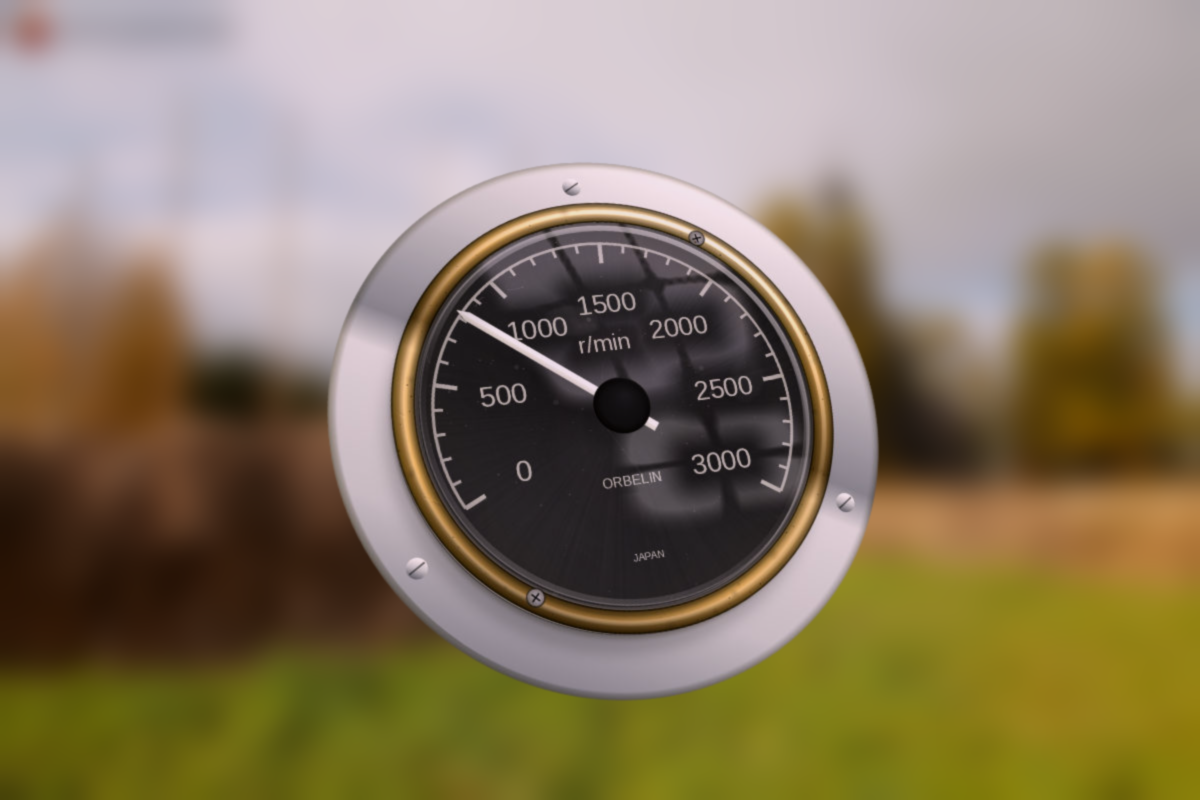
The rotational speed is 800 rpm
